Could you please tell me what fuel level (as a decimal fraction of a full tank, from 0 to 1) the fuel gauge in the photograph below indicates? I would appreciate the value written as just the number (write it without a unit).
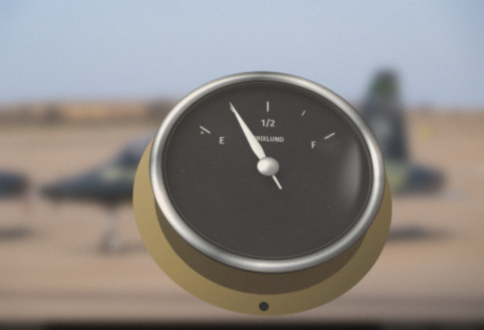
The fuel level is 0.25
